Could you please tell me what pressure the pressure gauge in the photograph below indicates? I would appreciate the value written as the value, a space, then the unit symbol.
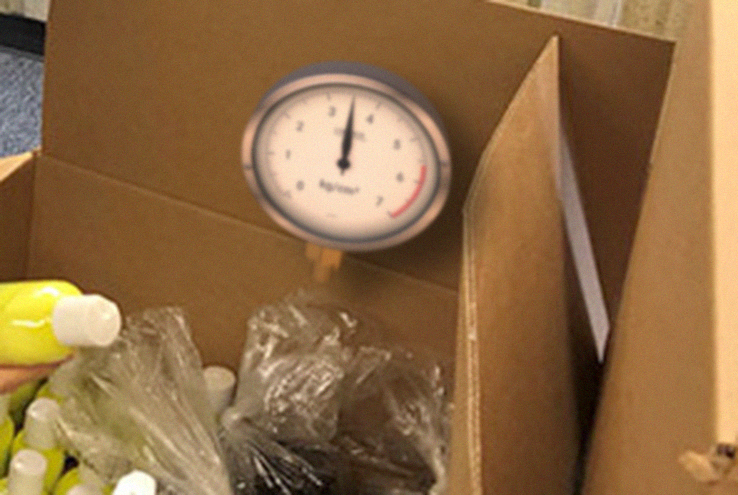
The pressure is 3.5 kg/cm²
